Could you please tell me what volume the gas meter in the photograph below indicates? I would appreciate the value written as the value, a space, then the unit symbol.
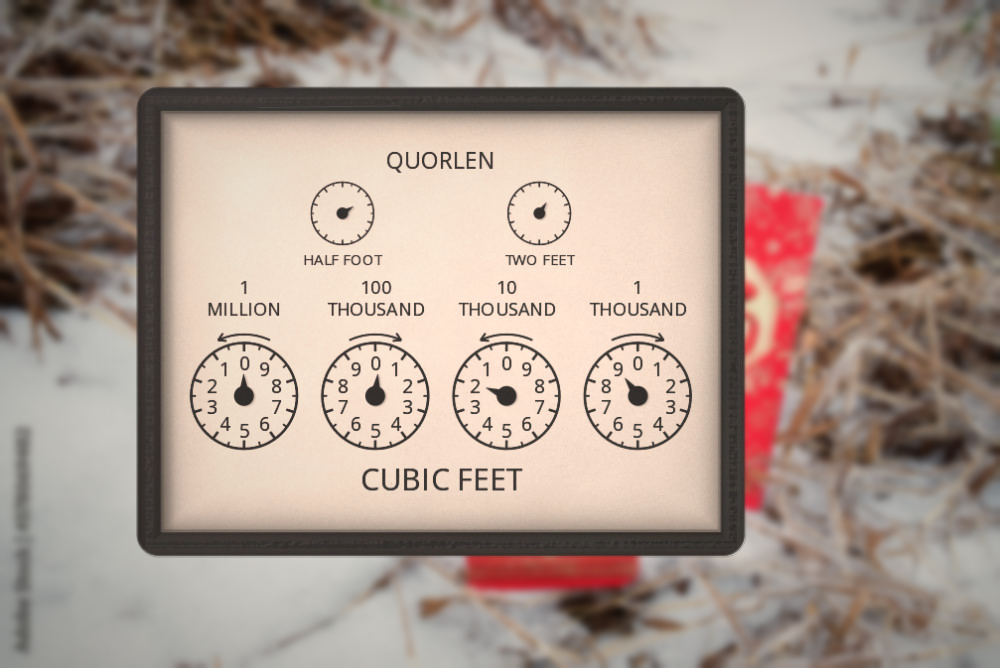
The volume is 1900 ft³
